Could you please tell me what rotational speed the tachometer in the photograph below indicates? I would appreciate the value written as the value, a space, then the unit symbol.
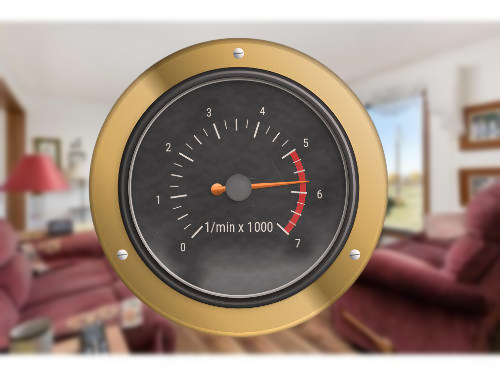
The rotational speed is 5750 rpm
